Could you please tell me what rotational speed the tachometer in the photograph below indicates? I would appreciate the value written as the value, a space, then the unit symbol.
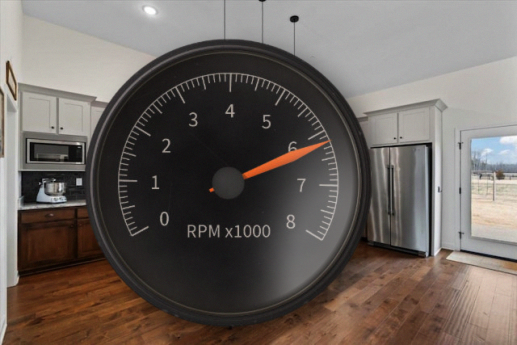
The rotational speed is 6200 rpm
